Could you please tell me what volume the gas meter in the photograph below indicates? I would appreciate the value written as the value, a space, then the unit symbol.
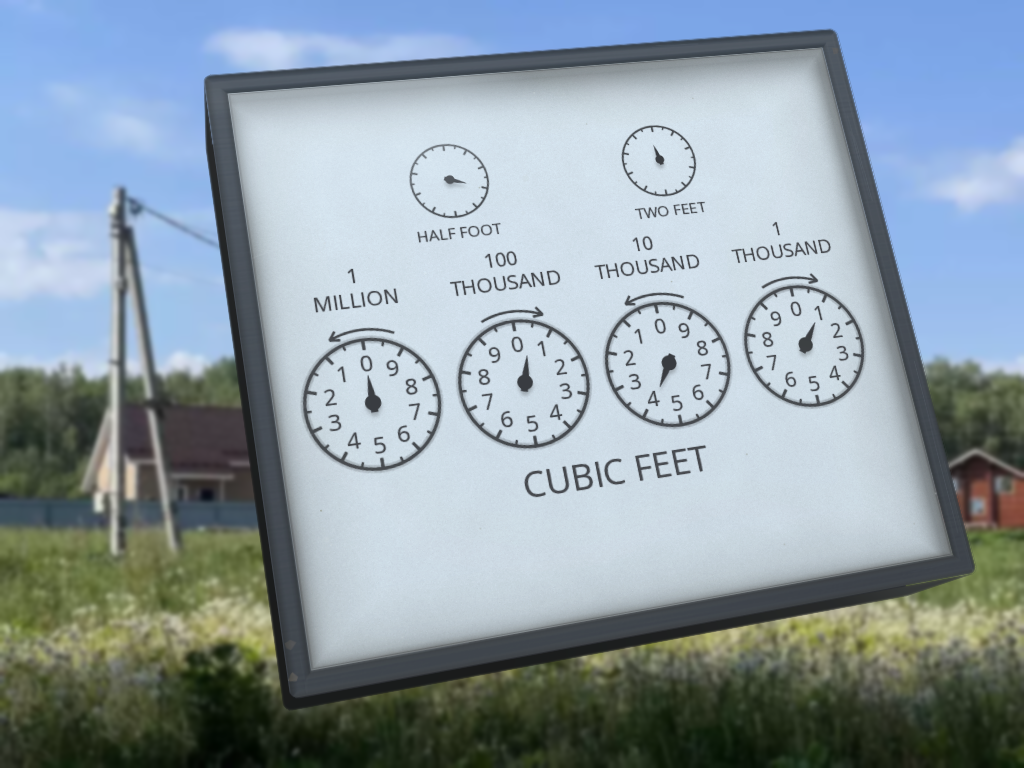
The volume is 4100 ft³
